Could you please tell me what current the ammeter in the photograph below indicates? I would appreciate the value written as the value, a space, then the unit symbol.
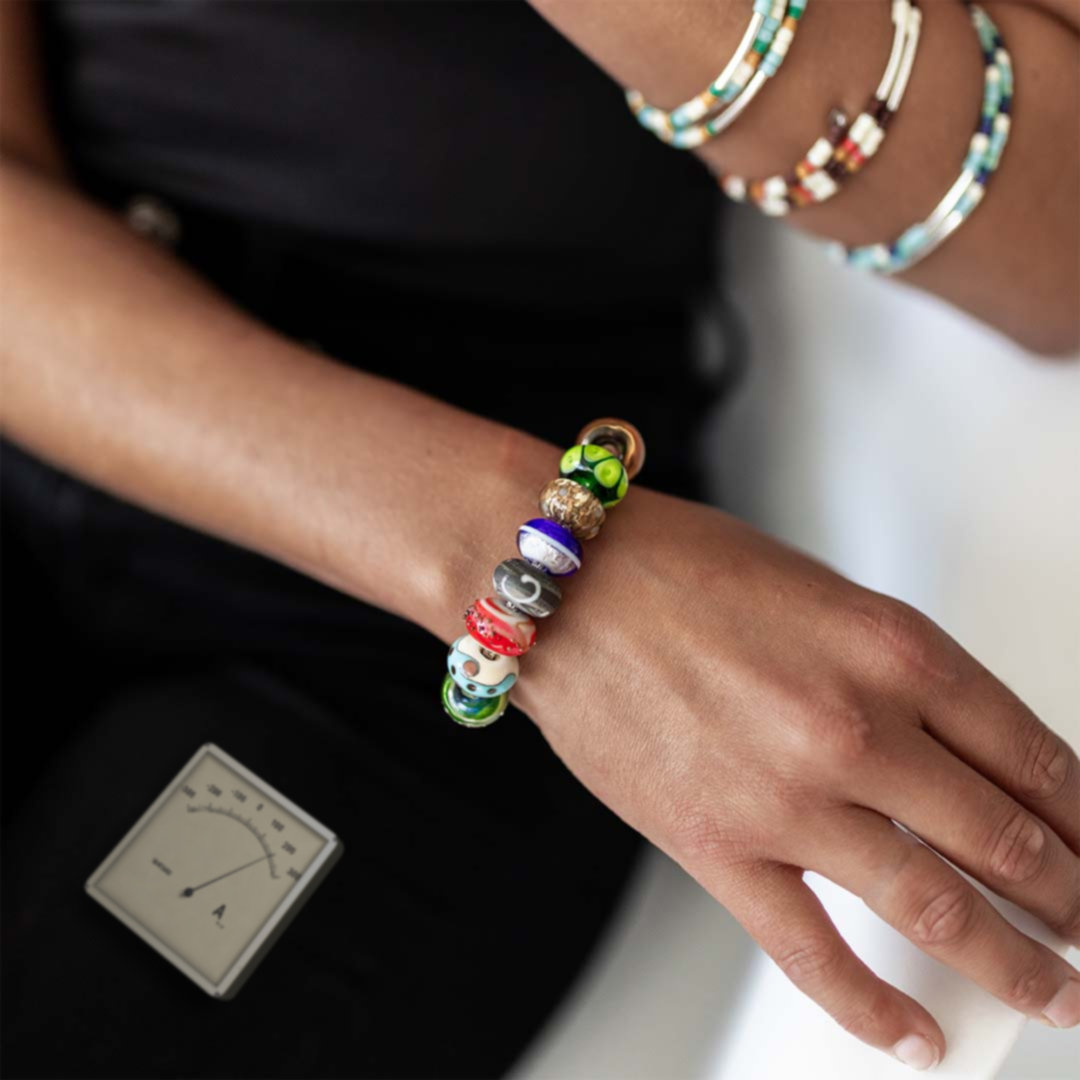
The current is 200 A
